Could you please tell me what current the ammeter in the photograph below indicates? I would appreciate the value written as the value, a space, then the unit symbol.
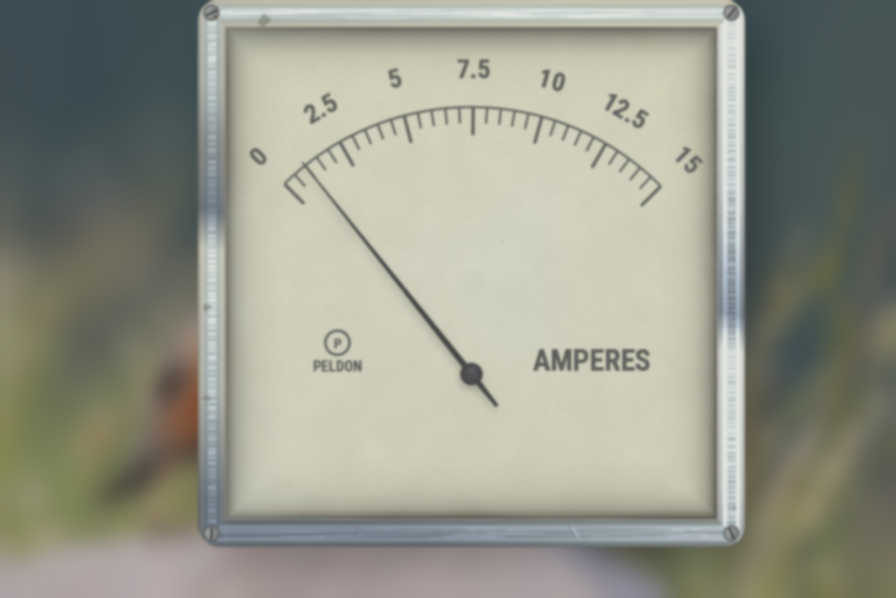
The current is 1 A
